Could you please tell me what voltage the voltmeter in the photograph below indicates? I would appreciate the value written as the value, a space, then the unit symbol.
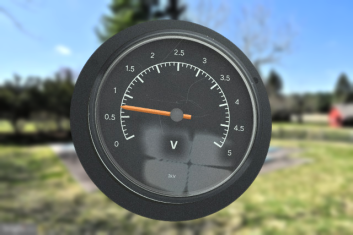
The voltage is 0.7 V
